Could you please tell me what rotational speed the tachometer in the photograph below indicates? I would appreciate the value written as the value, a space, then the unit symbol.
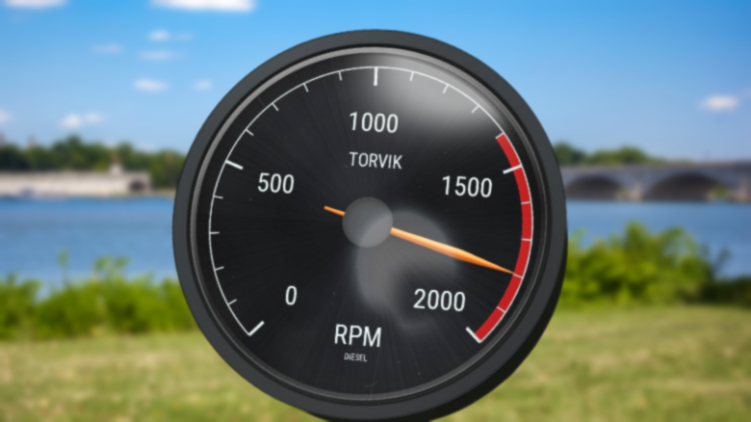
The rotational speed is 1800 rpm
